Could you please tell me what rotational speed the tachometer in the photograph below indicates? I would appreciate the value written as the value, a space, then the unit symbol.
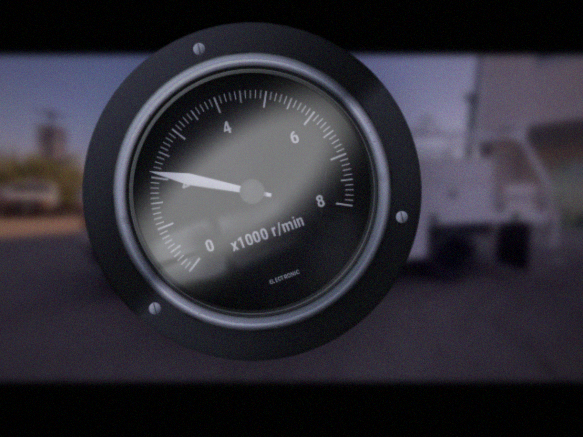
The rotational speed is 2100 rpm
